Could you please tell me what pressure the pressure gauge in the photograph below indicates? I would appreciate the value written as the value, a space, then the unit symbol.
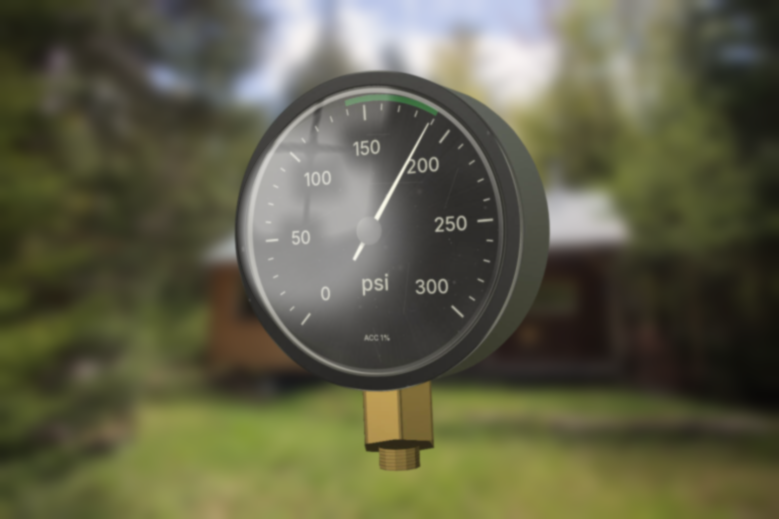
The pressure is 190 psi
